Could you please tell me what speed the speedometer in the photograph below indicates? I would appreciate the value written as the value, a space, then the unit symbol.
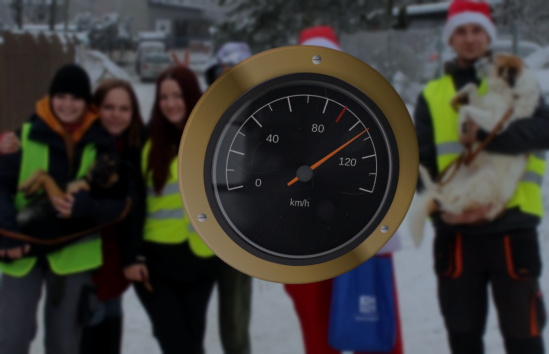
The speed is 105 km/h
